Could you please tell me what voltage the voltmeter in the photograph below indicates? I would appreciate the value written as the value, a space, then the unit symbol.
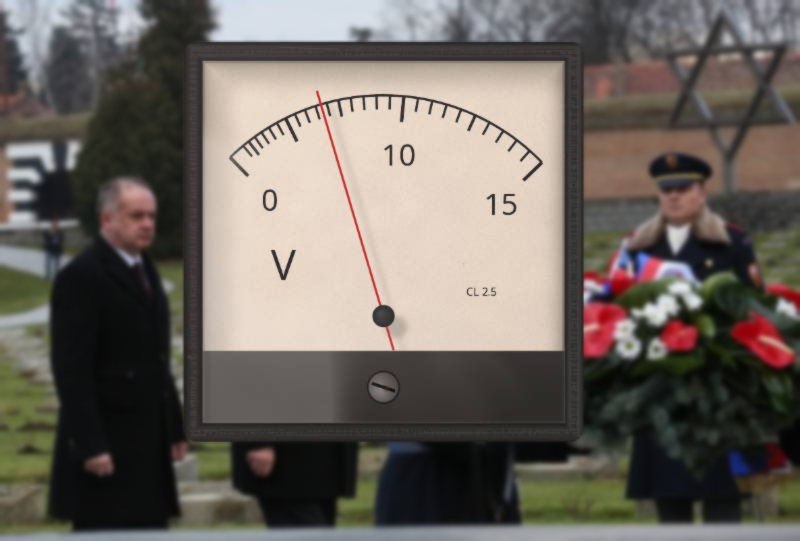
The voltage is 6.75 V
